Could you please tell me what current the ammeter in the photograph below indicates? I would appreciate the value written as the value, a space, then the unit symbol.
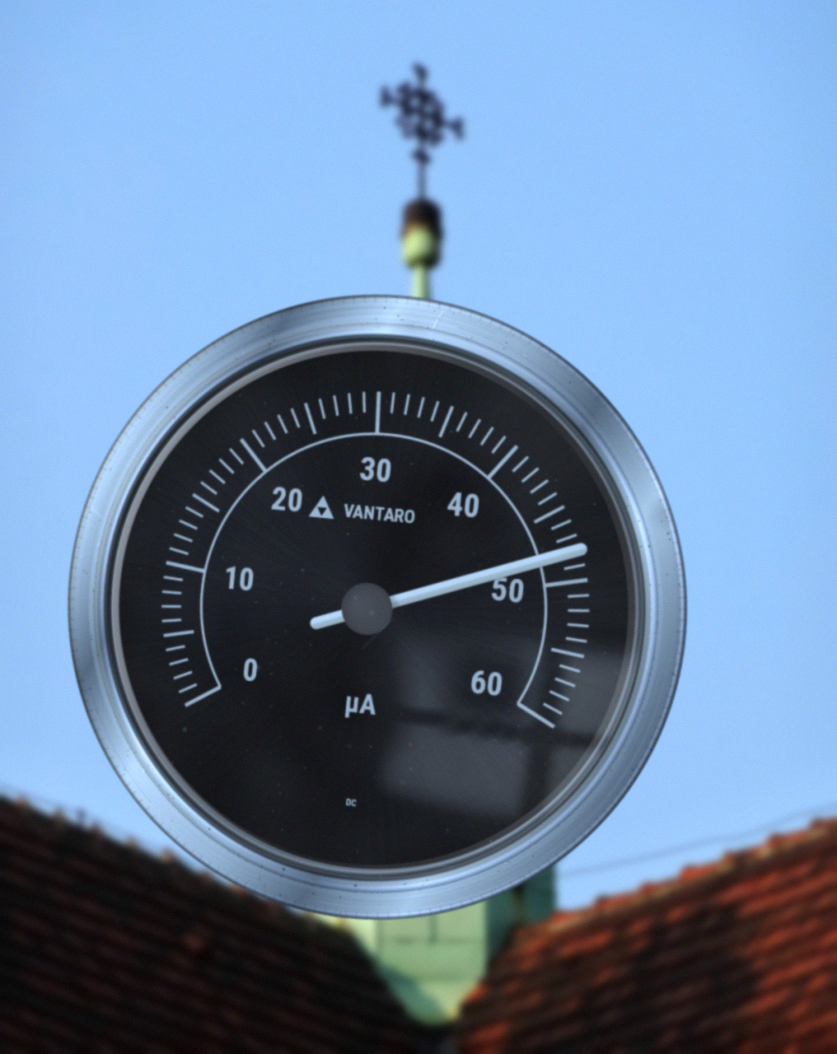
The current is 48 µA
